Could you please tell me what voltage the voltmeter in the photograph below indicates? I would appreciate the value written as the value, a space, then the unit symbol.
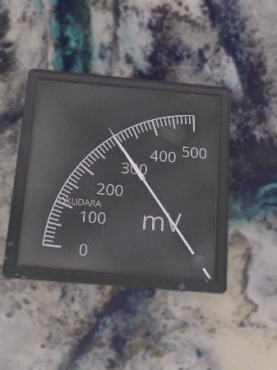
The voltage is 300 mV
